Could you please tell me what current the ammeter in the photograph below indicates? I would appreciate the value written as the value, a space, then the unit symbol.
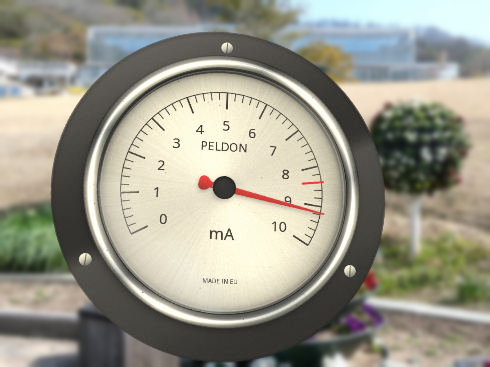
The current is 9.2 mA
